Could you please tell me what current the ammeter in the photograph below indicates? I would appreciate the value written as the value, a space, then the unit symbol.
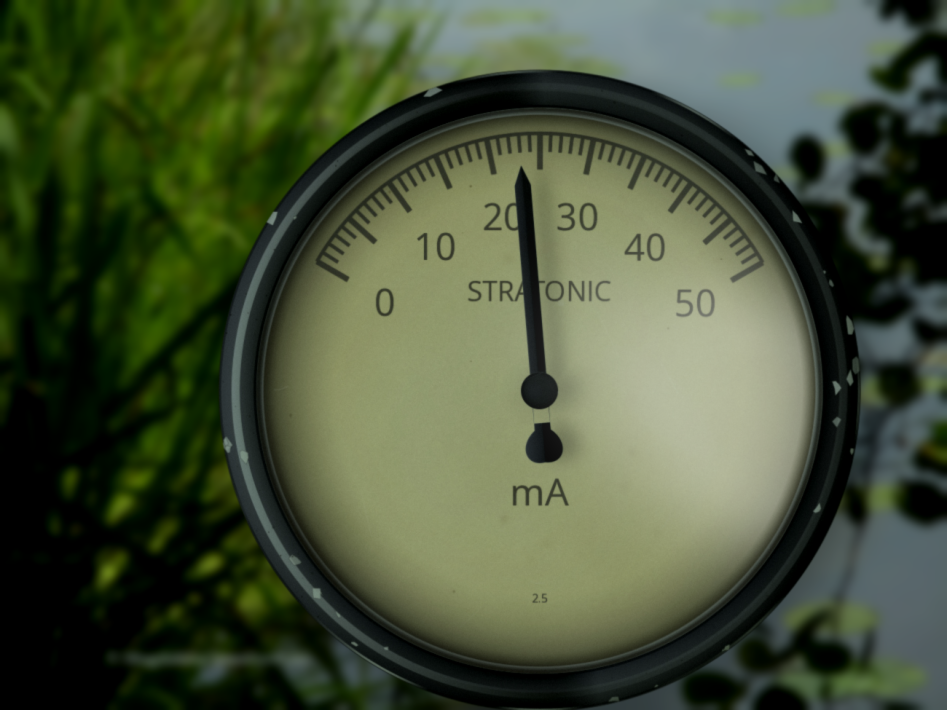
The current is 23 mA
